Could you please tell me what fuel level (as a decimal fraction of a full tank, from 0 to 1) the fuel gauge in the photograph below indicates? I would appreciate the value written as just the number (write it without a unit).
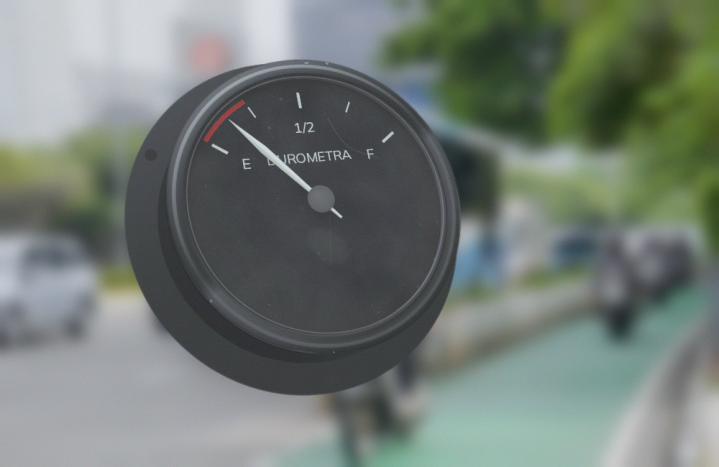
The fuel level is 0.125
